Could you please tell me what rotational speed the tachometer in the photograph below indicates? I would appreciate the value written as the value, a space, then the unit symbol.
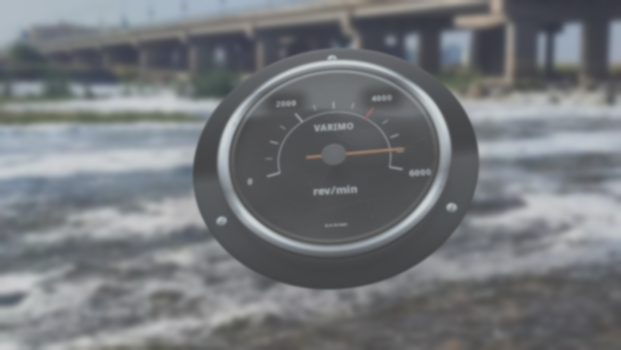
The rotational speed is 5500 rpm
